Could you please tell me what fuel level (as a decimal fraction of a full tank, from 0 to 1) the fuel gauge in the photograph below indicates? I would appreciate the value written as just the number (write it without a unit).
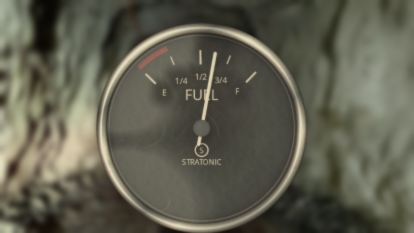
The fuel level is 0.625
